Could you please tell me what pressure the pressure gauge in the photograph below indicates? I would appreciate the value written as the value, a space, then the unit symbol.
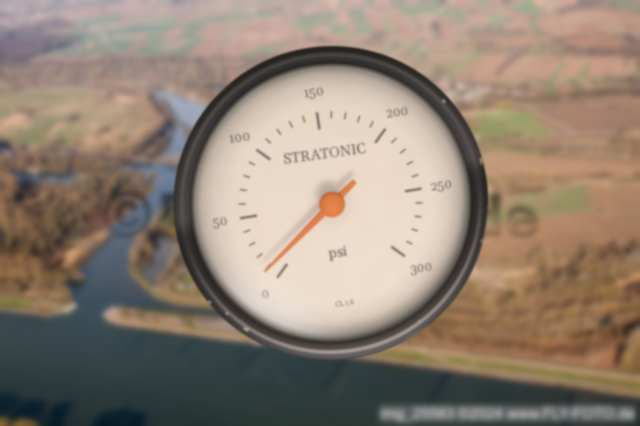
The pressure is 10 psi
